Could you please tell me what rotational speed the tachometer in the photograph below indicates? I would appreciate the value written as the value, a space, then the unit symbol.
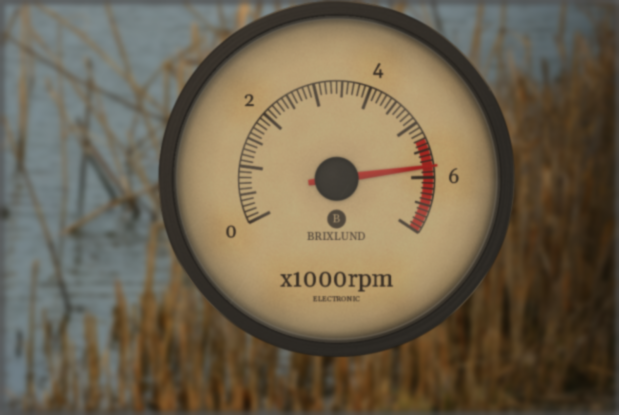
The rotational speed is 5800 rpm
